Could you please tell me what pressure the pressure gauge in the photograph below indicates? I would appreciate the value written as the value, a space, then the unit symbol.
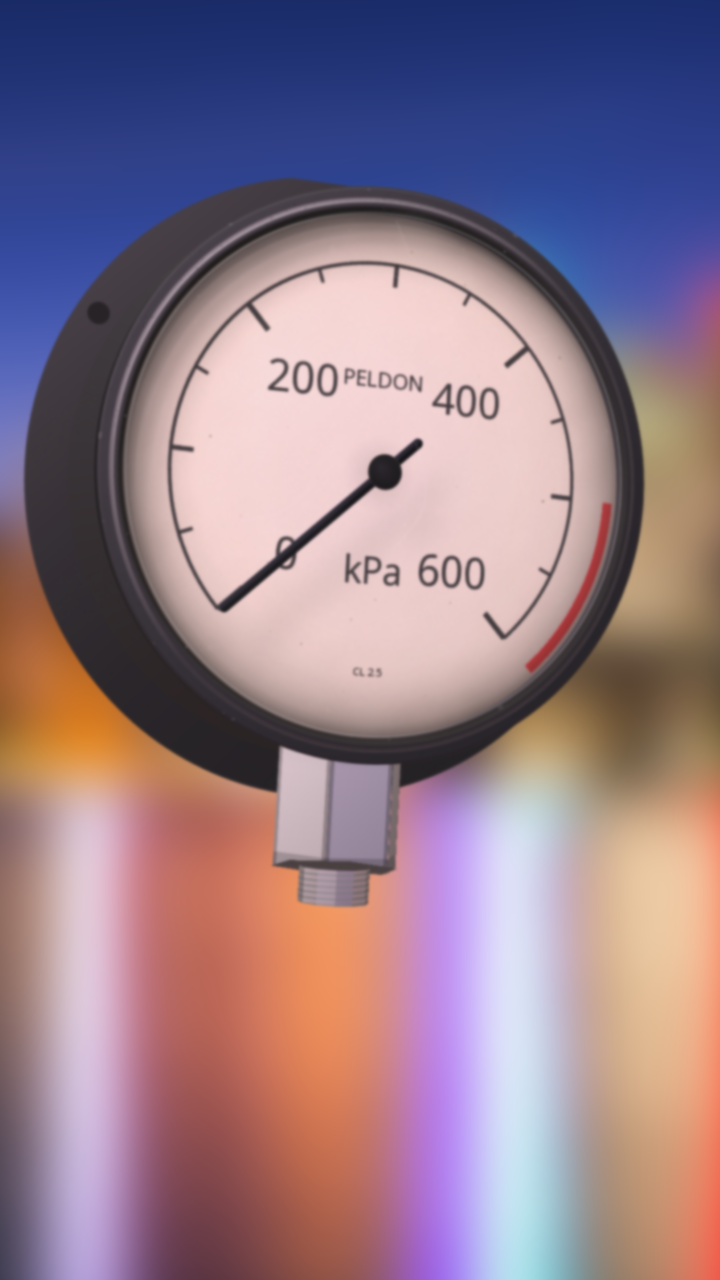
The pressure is 0 kPa
